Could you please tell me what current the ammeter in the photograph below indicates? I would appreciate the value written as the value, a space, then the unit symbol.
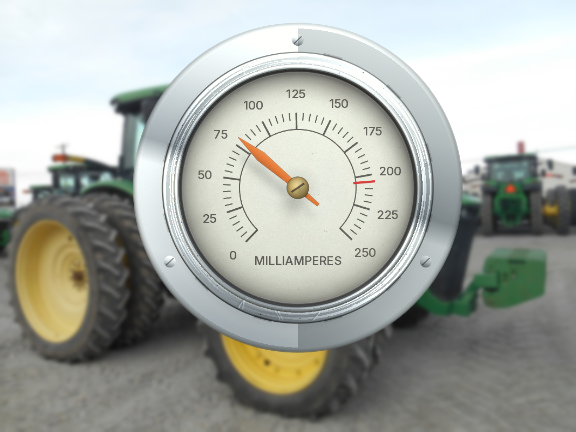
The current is 80 mA
